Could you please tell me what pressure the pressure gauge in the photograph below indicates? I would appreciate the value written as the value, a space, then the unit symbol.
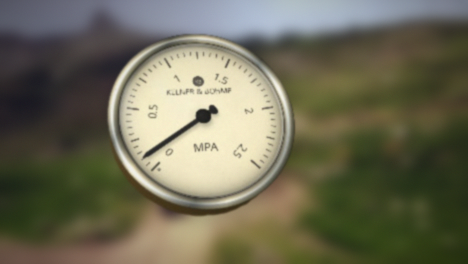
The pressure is 0.1 MPa
